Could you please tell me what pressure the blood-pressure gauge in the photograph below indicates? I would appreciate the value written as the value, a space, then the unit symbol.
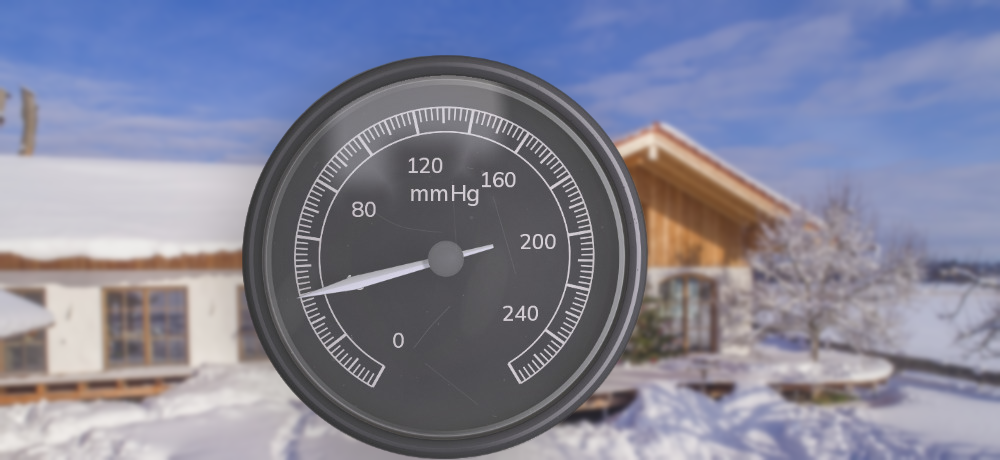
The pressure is 40 mmHg
